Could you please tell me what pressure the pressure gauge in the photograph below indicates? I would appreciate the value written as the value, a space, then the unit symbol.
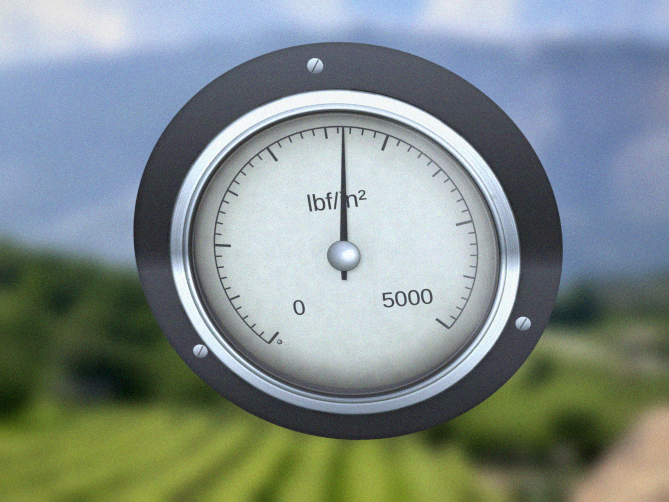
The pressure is 2650 psi
